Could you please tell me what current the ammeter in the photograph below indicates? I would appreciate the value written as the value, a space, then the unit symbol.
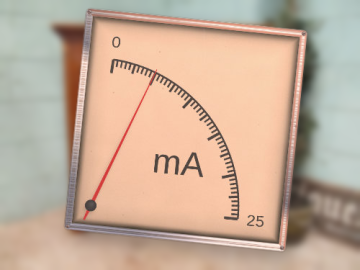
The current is 5 mA
